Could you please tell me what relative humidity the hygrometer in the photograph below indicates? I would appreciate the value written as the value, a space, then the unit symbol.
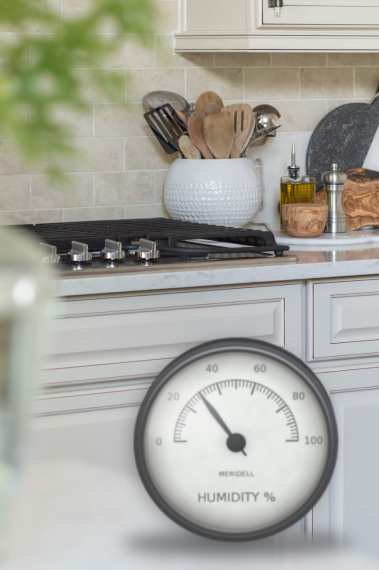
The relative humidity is 30 %
